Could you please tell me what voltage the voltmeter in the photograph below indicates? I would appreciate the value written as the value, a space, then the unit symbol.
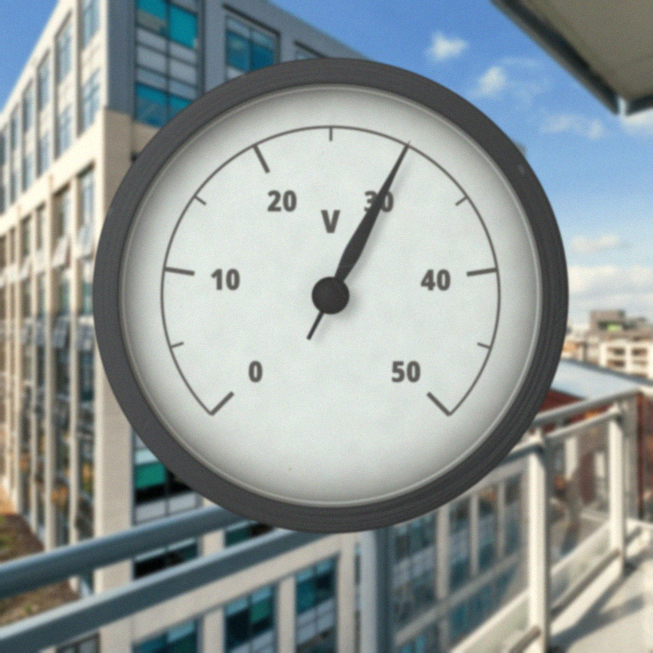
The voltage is 30 V
